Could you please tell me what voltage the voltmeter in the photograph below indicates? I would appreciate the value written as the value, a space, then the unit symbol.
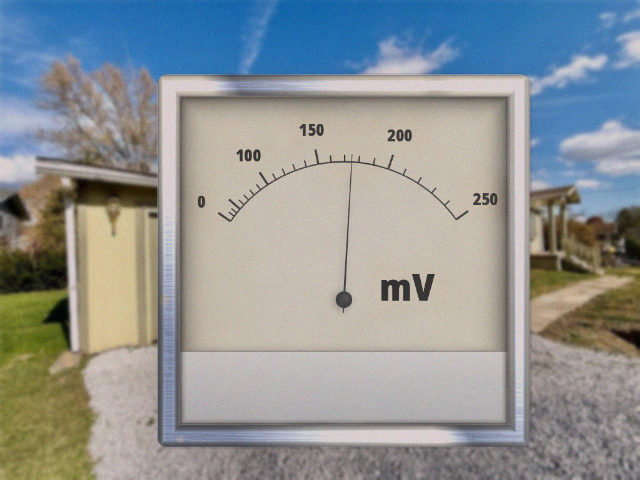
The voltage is 175 mV
